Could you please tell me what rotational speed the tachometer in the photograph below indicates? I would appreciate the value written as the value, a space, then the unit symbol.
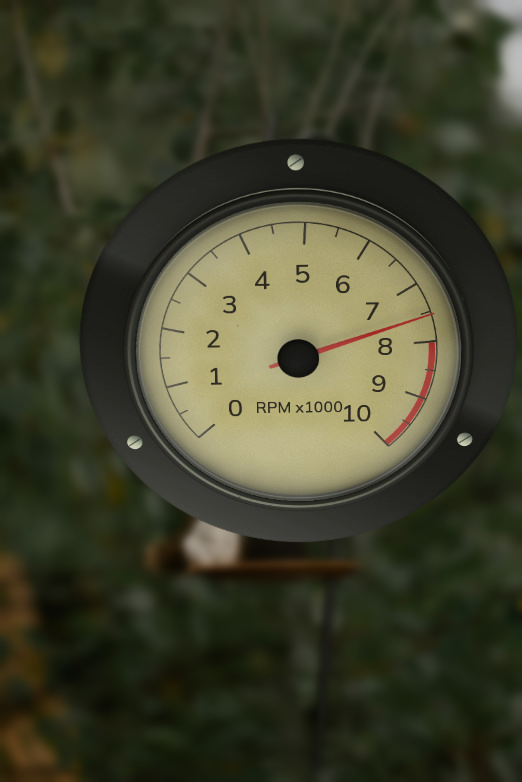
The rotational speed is 7500 rpm
